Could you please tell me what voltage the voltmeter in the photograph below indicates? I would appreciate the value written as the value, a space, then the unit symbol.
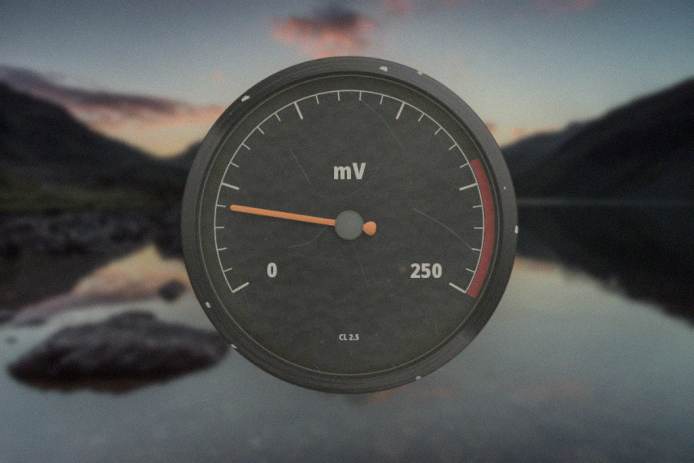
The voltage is 40 mV
